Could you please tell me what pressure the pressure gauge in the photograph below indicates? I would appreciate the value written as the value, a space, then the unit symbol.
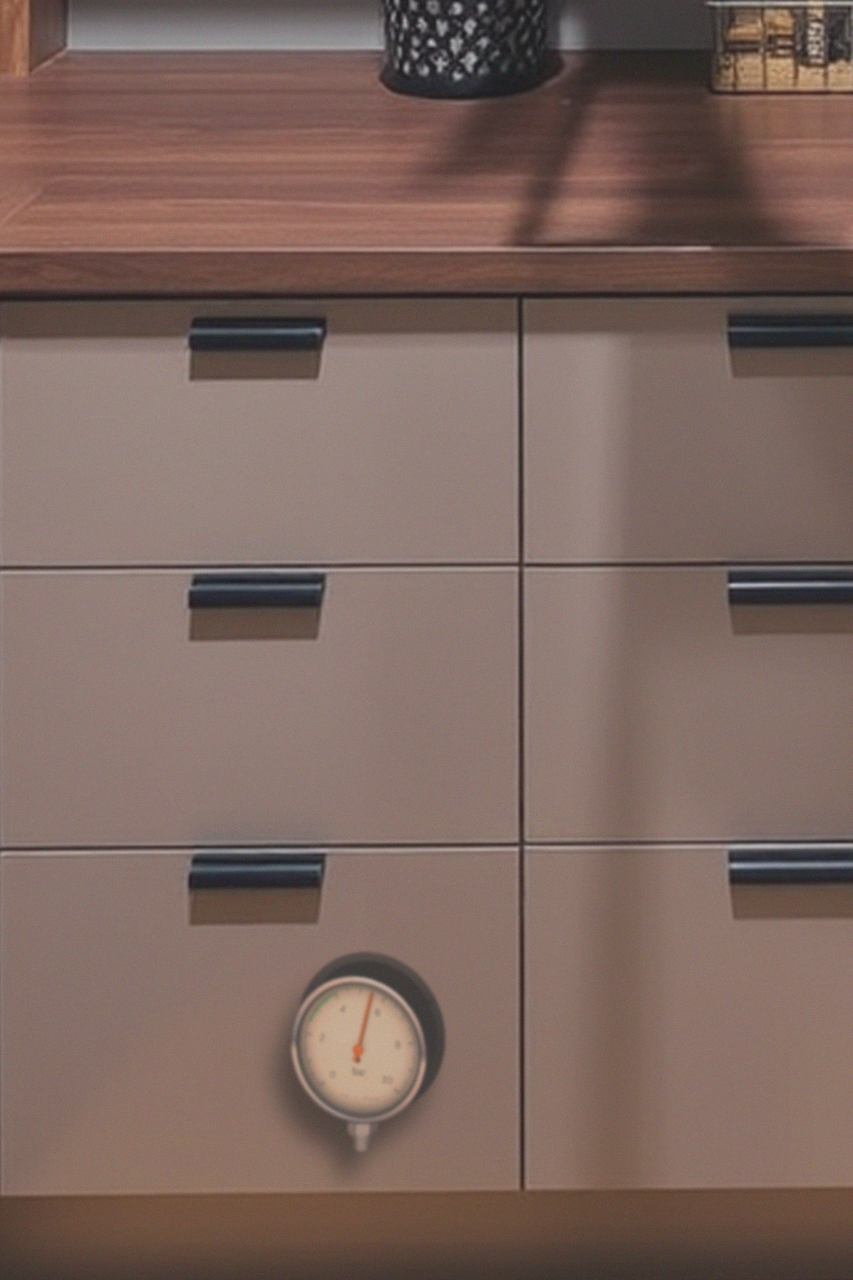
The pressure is 5.5 bar
